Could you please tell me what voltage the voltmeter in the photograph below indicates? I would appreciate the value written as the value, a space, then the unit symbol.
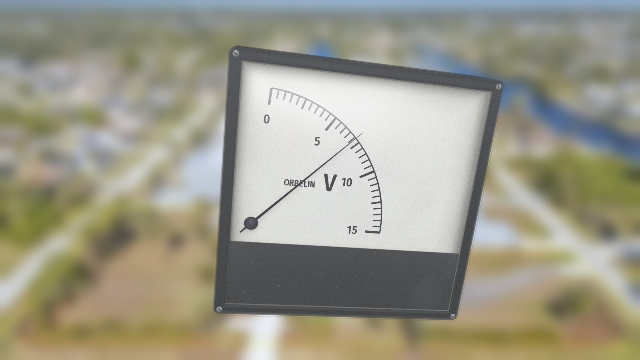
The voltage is 7 V
